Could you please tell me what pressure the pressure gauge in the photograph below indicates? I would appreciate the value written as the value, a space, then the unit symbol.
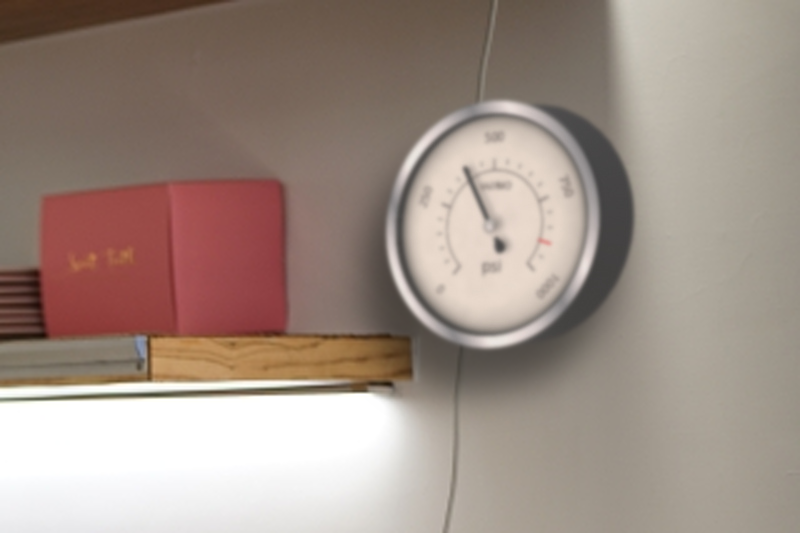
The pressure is 400 psi
